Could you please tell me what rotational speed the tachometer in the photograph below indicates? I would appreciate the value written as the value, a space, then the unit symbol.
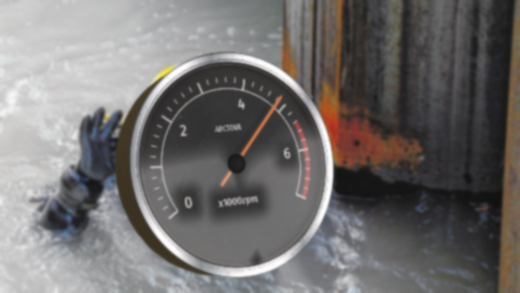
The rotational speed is 4800 rpm
